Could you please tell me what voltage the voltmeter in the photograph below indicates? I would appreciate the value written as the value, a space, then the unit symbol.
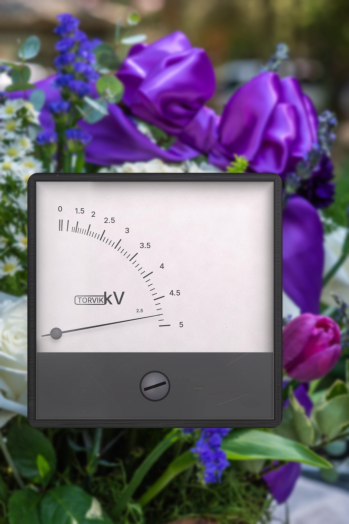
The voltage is 4.8 kV
